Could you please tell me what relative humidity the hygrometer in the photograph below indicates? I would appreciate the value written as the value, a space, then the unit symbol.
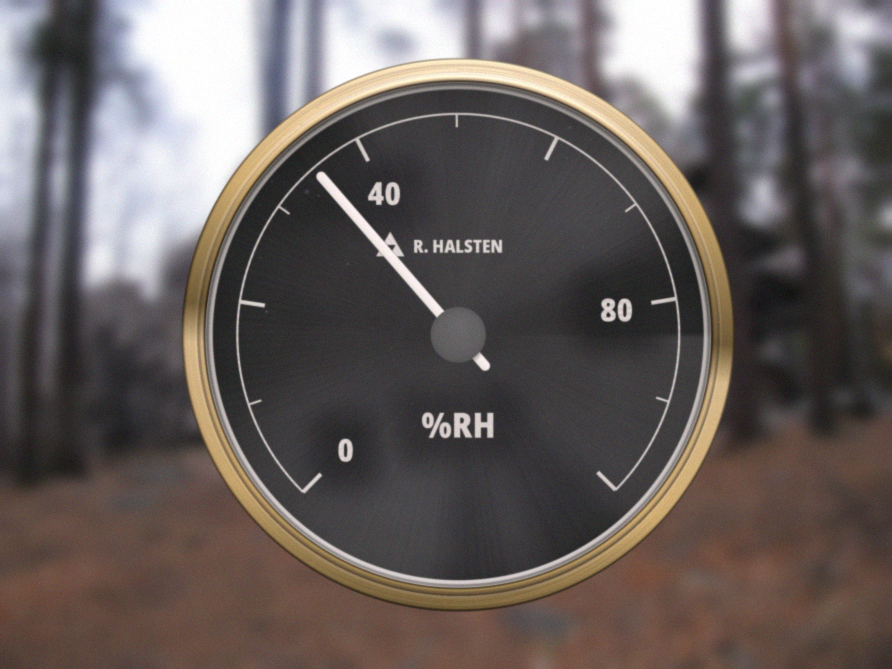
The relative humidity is 35 %
